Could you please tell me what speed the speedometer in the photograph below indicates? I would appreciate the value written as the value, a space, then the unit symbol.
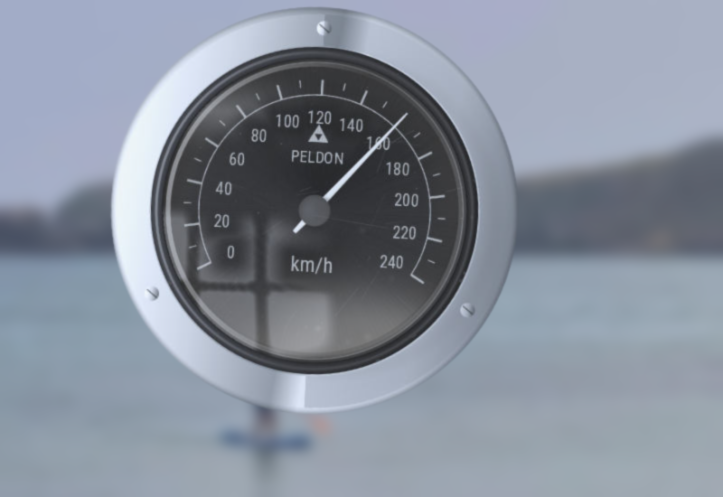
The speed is 160 km/h
